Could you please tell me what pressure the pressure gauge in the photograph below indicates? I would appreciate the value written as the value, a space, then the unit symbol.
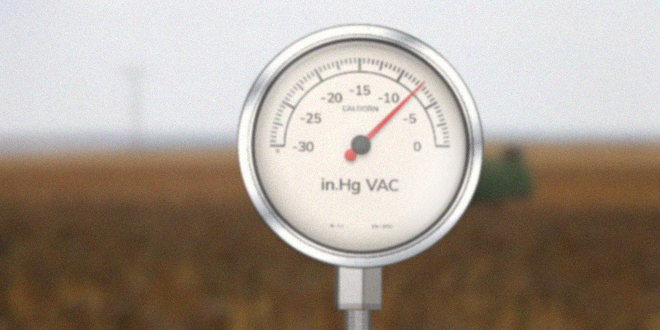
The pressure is -7.5 inHg
